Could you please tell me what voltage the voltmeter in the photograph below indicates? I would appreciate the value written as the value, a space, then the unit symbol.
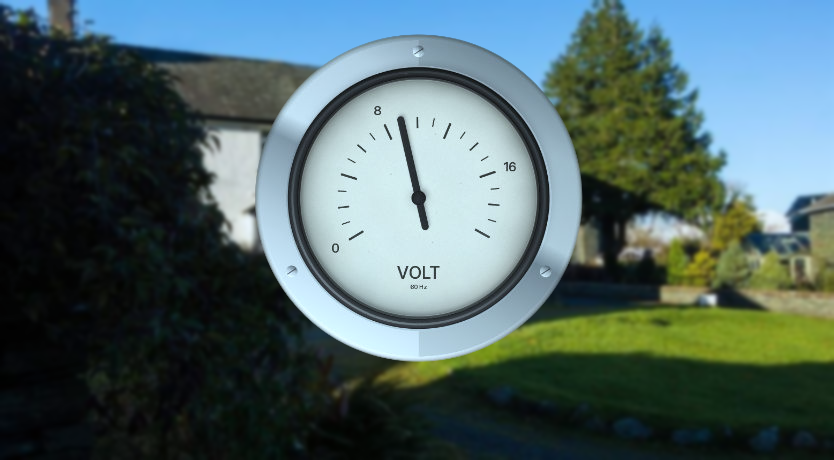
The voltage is 9 V
